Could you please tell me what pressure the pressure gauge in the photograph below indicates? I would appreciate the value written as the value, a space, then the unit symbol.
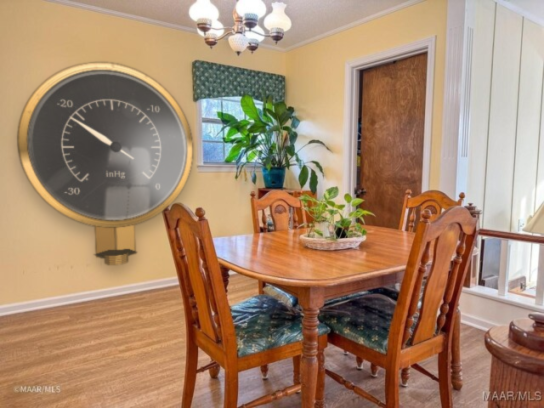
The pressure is -21 inHg
